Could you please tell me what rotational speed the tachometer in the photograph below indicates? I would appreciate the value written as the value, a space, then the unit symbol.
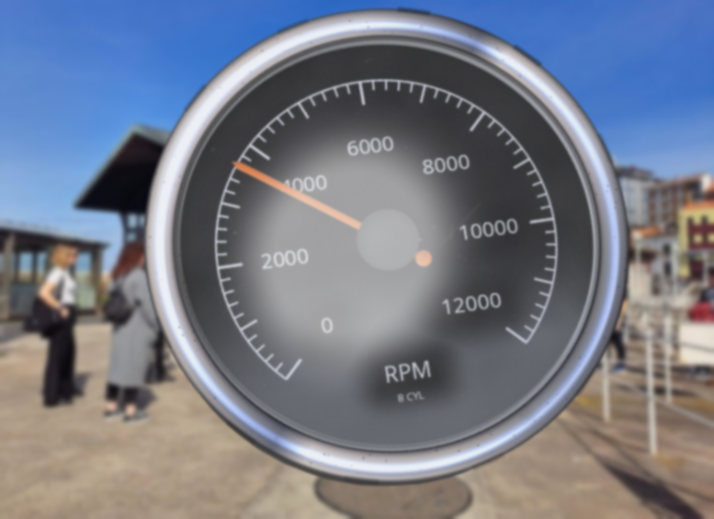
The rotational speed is 3600 rpm
